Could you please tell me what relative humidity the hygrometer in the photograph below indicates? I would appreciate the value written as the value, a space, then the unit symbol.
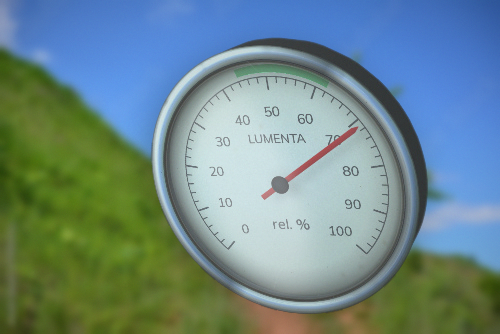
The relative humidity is 71 %
